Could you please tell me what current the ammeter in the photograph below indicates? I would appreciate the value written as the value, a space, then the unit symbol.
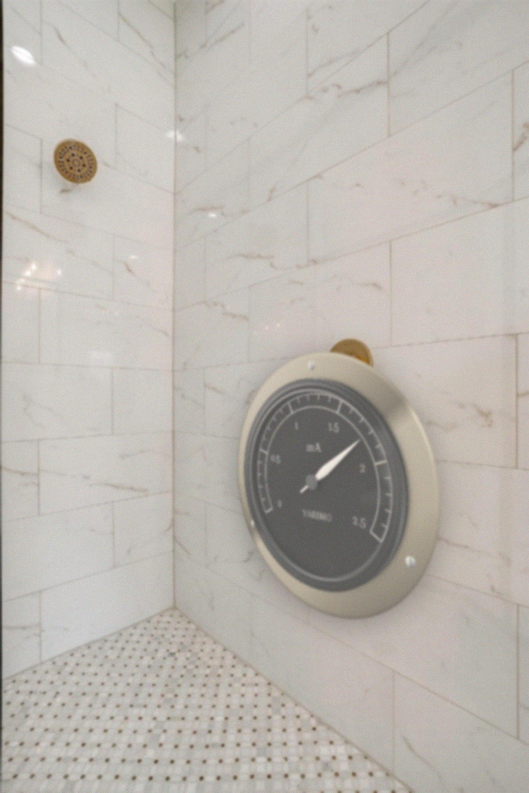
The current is 1.8 mA
